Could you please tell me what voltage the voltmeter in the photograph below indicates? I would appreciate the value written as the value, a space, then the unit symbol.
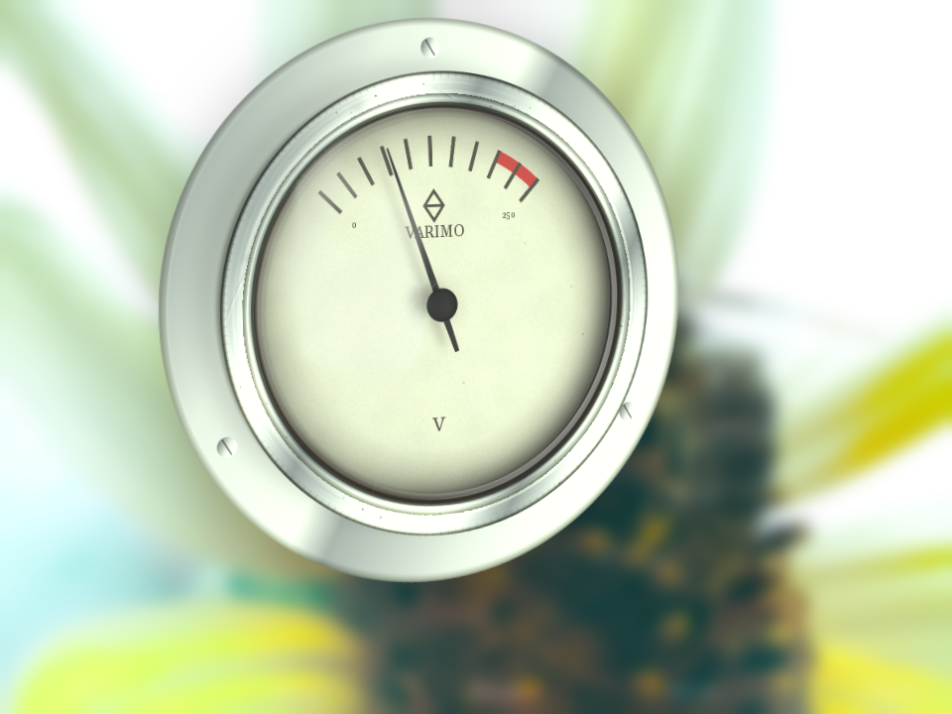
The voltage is 75 V
